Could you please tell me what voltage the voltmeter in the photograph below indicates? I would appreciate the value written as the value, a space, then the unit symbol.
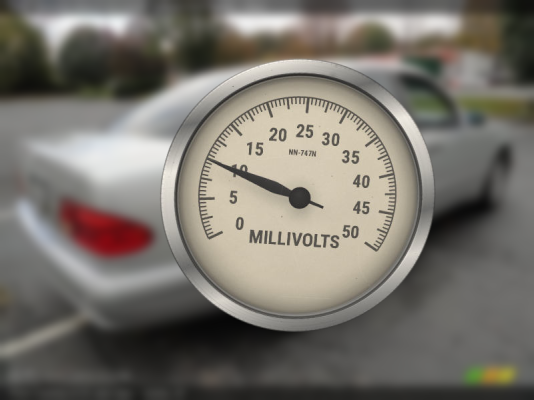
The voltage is 10 mV
